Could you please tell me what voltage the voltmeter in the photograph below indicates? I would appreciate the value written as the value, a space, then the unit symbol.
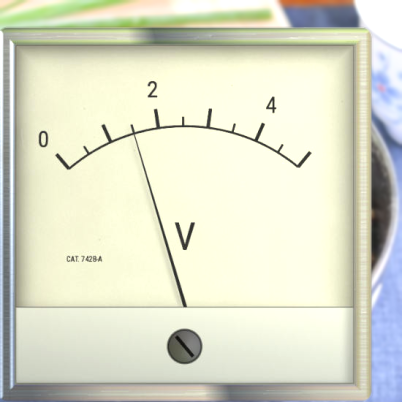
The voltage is 1.5 V
